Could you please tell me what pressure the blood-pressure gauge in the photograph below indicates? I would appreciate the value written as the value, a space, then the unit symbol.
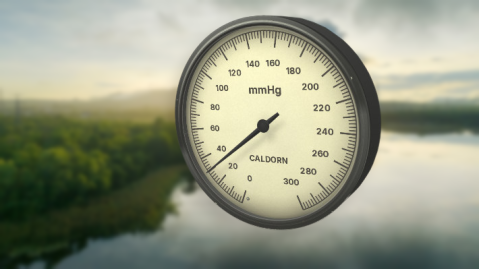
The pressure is 30 mmHg
